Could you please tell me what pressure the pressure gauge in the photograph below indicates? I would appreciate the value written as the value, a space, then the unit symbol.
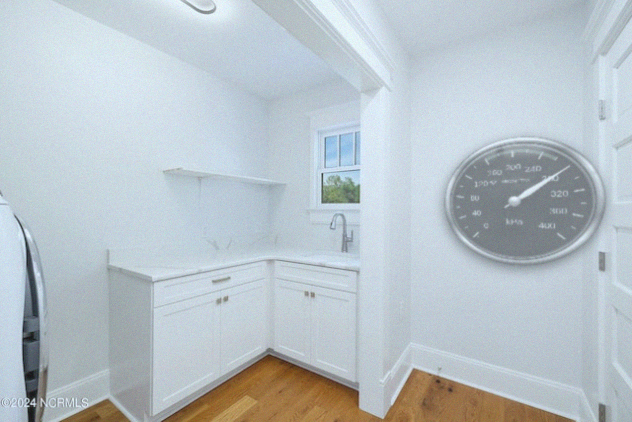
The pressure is 280 kPa
